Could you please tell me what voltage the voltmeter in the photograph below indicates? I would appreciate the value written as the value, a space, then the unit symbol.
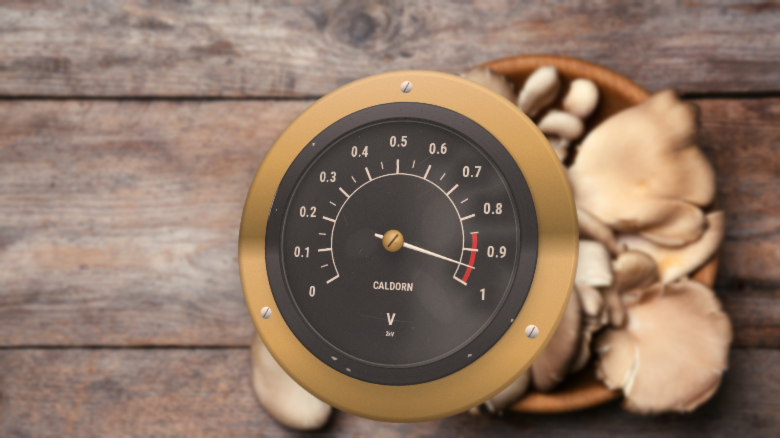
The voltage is 0.95 V
